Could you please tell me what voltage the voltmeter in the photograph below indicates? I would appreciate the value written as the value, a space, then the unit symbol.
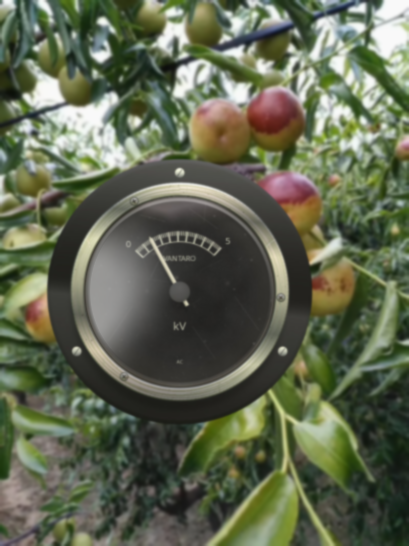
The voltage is 1 kV
